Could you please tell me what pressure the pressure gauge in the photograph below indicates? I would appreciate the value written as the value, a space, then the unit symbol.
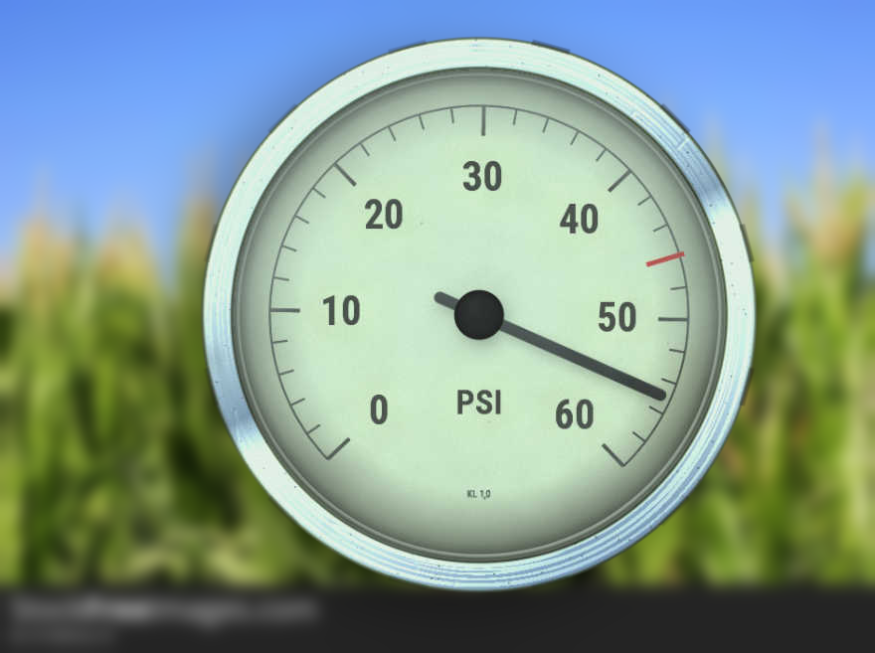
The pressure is 55 psi
